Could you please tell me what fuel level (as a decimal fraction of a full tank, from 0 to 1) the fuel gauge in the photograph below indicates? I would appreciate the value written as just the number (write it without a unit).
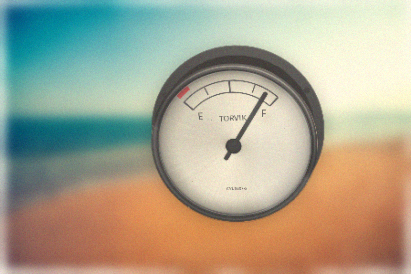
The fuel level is 0.875
